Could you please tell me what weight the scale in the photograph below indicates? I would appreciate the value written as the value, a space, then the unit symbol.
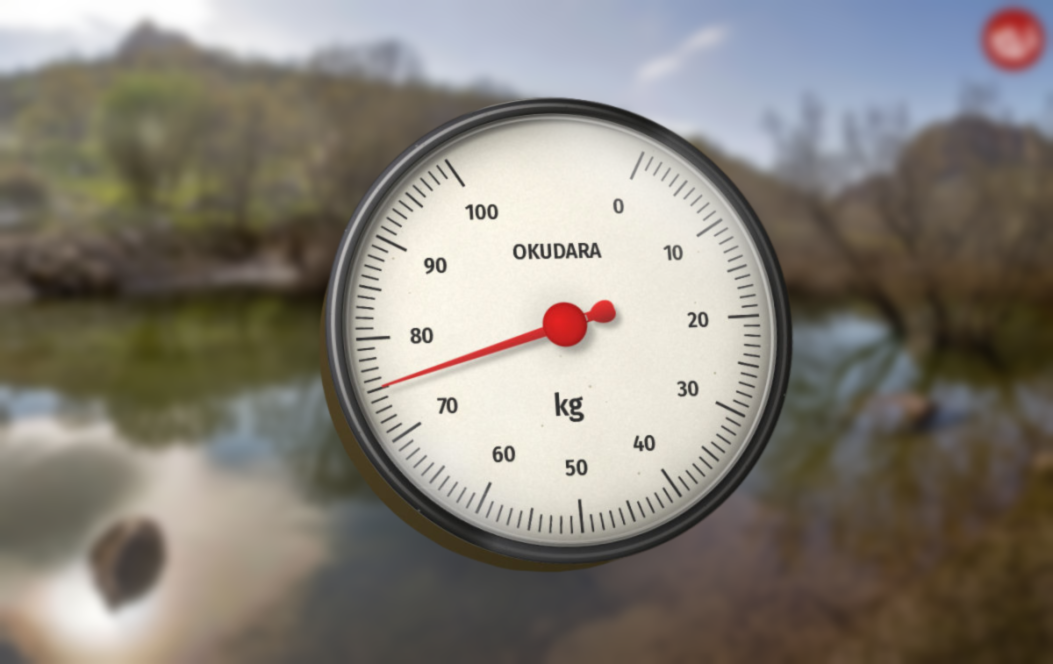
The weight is 75 kg
